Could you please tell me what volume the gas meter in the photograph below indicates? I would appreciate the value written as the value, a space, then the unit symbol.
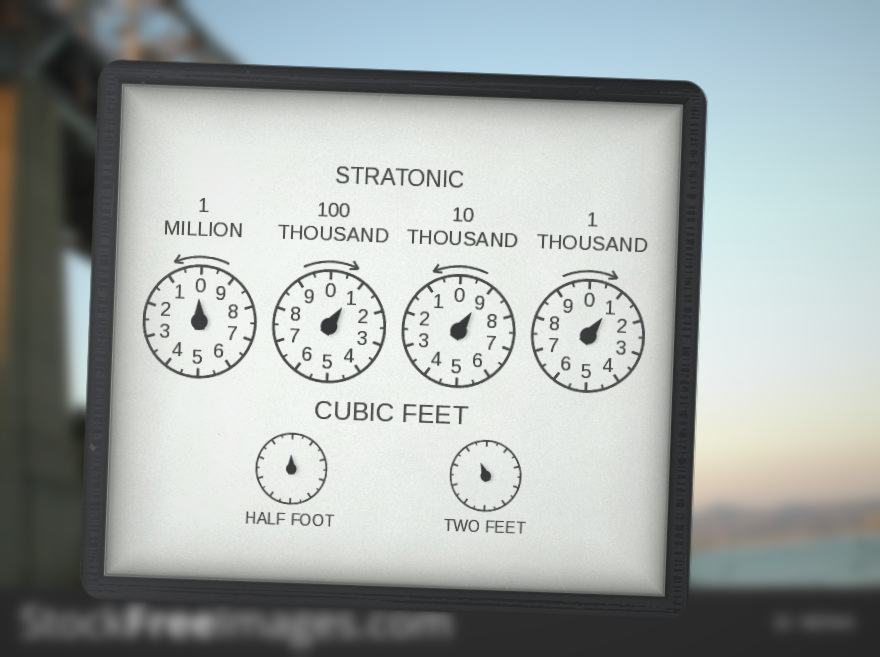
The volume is 9100 ft³
